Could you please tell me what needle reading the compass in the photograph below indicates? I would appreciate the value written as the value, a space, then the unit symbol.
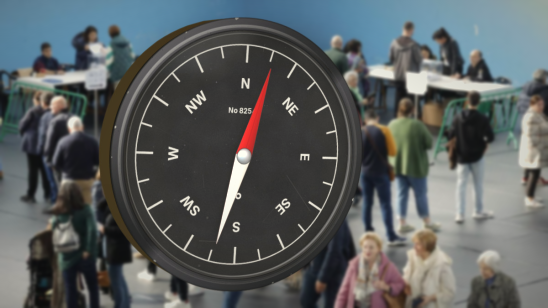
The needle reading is 15 °
